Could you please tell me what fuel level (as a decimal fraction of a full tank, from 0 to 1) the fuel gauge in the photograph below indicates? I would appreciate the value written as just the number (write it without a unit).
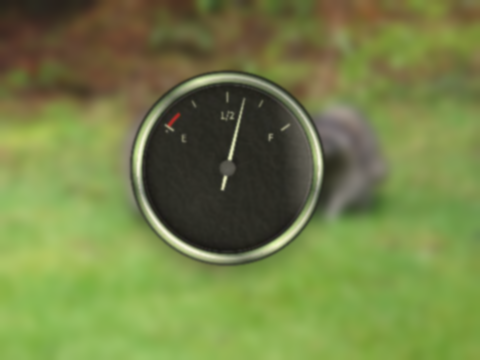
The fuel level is 0.625
